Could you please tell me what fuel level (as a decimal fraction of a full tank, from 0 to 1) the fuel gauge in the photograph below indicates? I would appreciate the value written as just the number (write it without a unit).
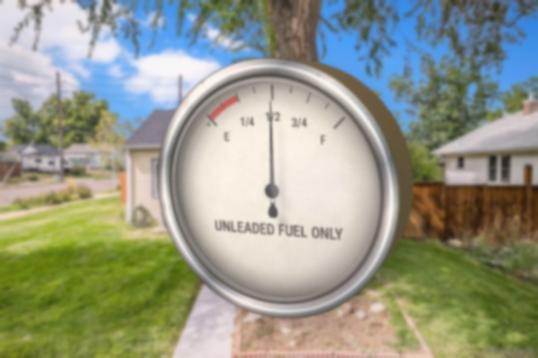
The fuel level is 0.5
